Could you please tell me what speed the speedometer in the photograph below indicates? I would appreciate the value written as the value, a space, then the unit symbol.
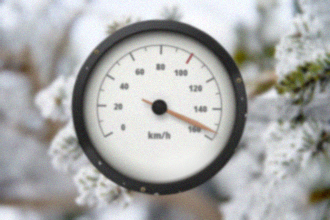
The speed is 155 km/h
